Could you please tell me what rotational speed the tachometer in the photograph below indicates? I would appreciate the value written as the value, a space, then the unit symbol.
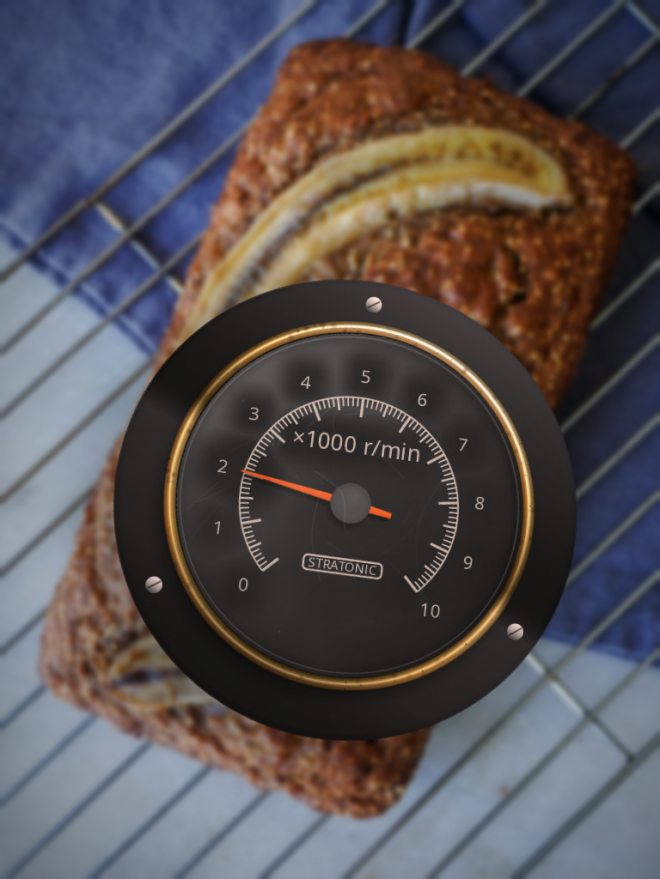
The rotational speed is 2000 rpm
